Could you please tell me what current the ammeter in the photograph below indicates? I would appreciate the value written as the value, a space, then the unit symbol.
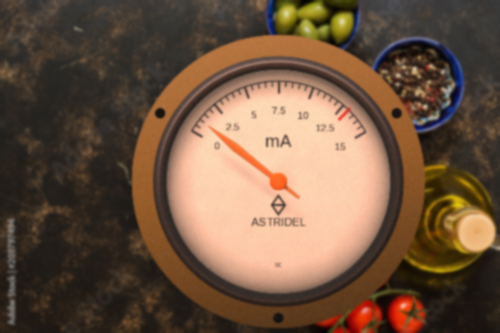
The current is 1 mA
